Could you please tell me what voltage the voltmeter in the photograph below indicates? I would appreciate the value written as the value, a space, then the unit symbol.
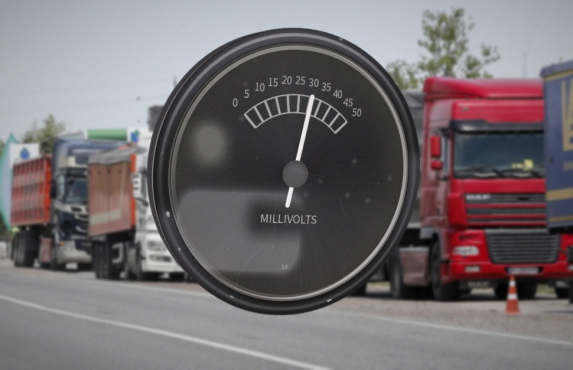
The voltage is 30 mV
